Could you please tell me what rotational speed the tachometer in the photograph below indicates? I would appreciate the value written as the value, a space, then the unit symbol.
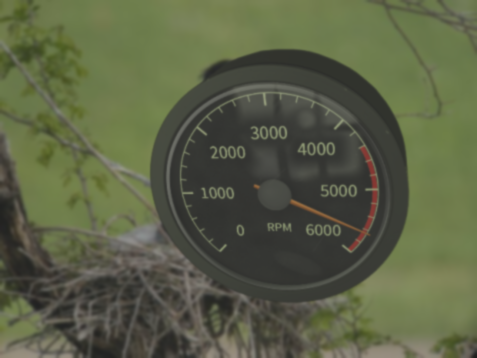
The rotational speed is 5600 rpm
